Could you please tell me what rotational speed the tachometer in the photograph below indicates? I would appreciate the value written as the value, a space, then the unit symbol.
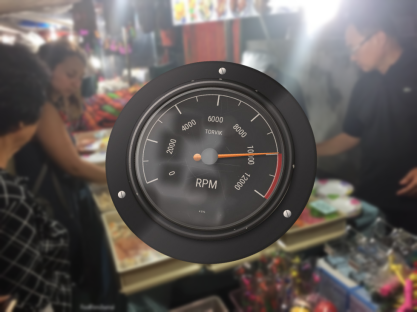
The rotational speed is 10000 rpm
